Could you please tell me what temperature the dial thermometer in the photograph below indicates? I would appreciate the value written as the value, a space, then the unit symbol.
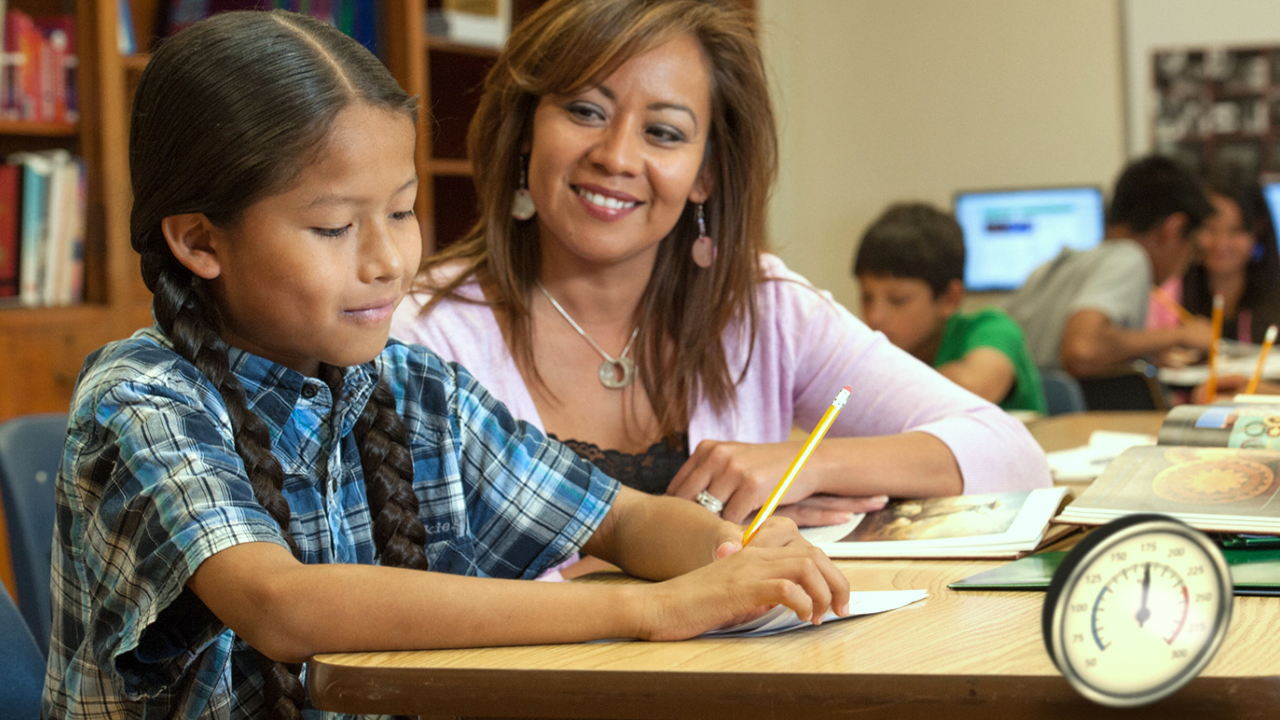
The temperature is 175 °C
